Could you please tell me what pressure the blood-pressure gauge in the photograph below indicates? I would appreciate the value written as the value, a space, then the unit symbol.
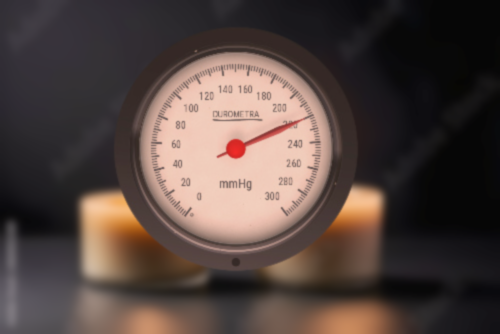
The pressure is 220 mmHg
